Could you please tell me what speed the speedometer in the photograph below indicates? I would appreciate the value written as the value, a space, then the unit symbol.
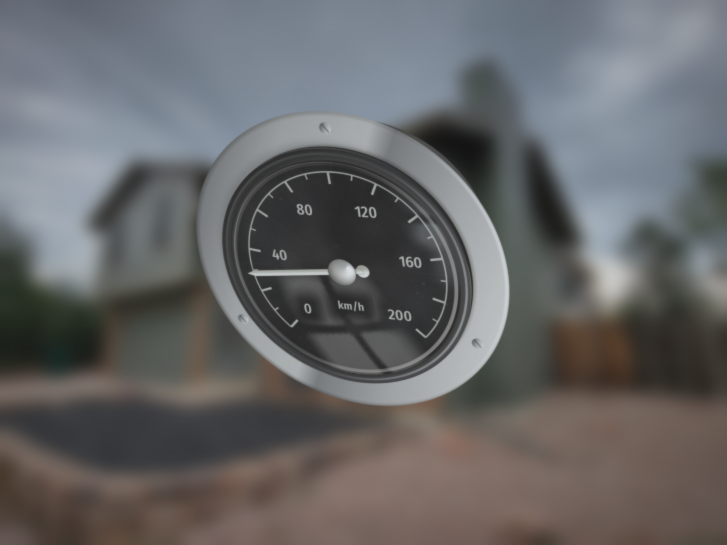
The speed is 30 km/h
